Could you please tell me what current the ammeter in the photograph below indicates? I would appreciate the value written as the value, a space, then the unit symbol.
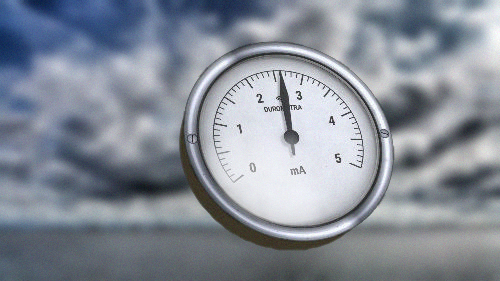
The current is 2.6 mA
